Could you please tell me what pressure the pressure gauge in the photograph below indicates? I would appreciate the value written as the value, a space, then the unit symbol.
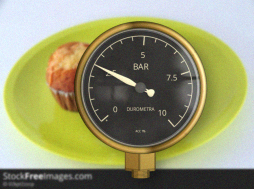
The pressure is 2.5 bar
